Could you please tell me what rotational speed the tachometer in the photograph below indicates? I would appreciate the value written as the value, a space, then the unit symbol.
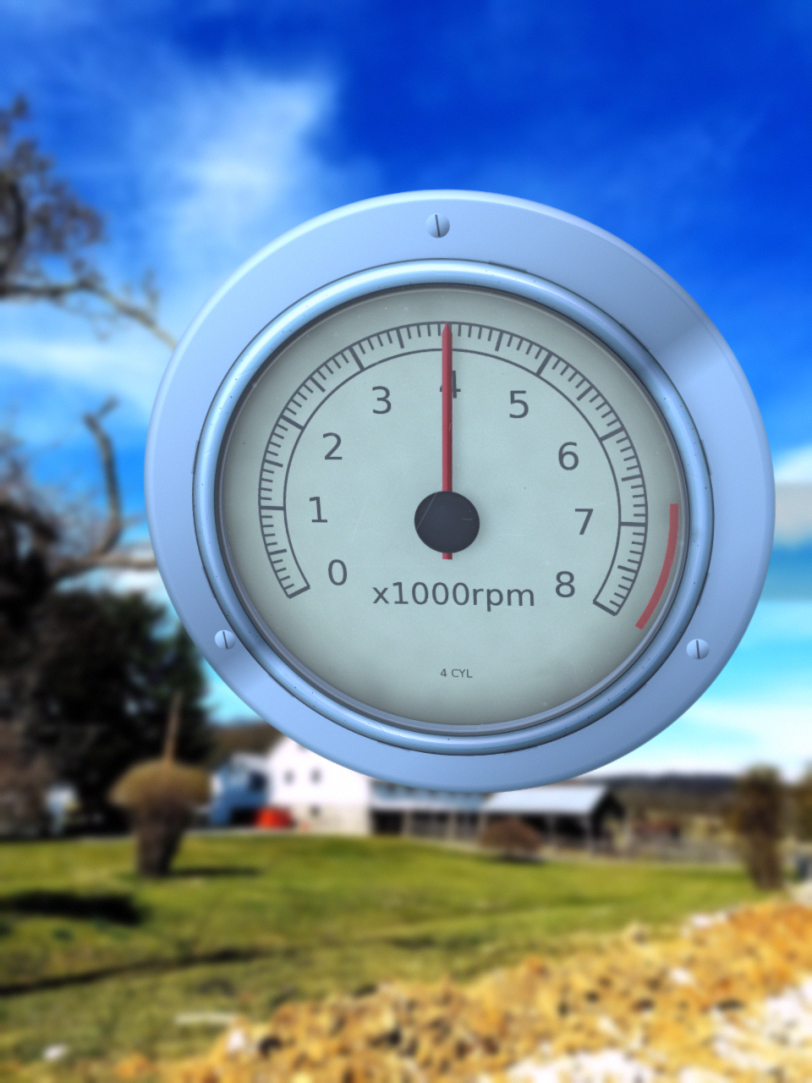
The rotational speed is 4000 rpm
